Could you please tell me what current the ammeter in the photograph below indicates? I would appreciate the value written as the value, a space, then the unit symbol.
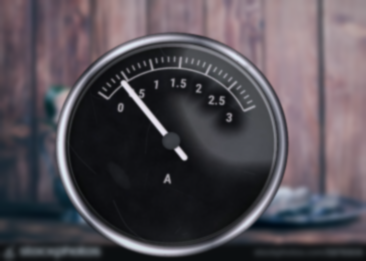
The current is 0.4 A
